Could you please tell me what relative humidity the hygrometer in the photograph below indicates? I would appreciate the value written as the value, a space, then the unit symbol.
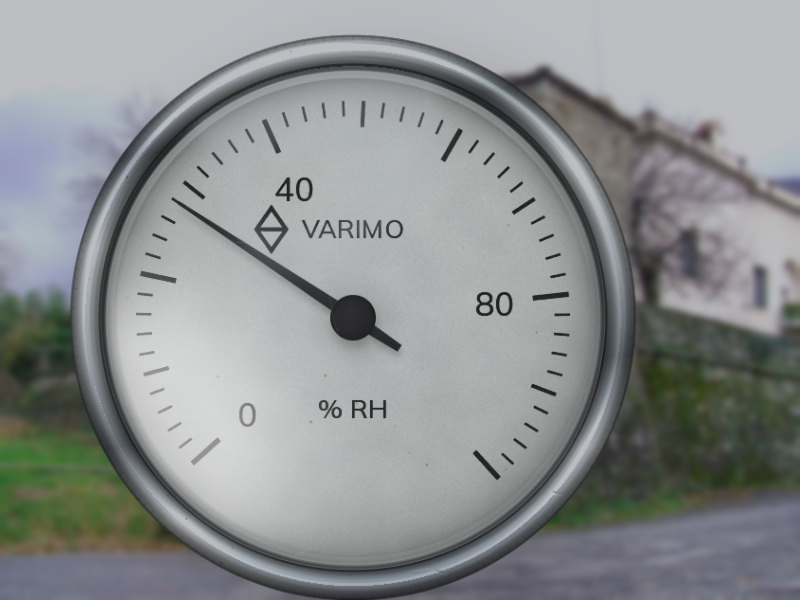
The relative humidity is 28 %
